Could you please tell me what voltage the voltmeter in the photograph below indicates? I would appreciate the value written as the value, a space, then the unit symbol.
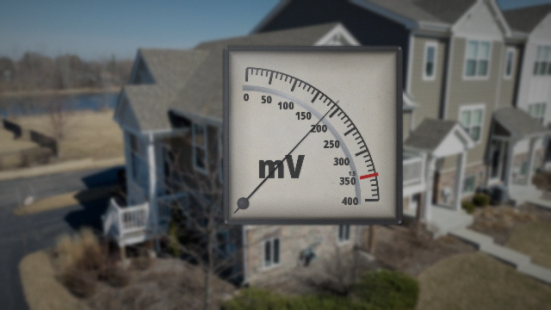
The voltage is 190 mV
